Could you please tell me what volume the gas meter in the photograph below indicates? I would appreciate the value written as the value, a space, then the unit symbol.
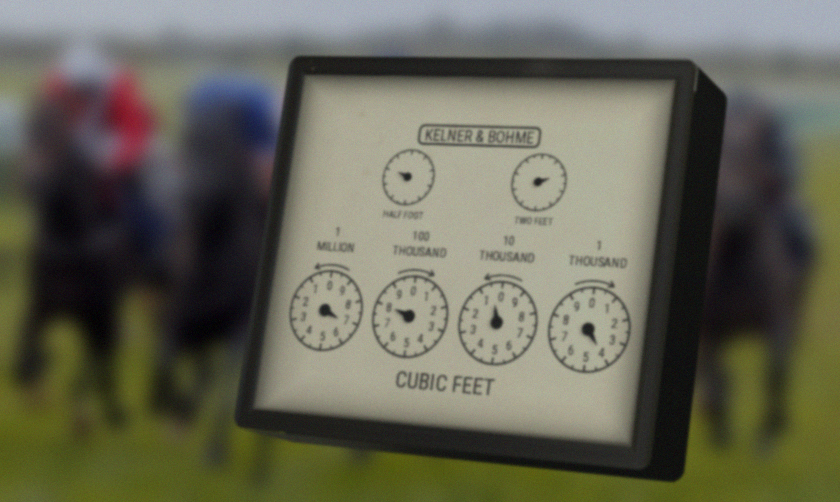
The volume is 680400 ft³
